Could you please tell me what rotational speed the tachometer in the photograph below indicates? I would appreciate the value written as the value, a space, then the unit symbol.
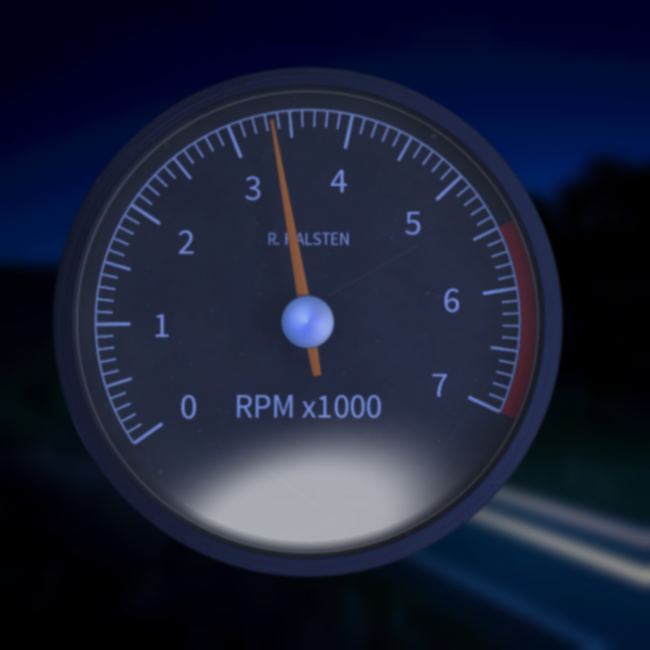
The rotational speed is 3350 rpm
